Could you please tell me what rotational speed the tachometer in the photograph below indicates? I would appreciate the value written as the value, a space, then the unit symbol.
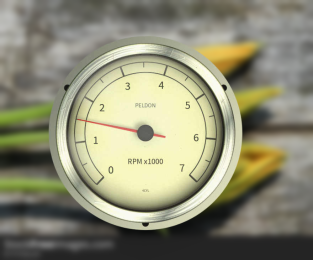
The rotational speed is 1500 rpm
